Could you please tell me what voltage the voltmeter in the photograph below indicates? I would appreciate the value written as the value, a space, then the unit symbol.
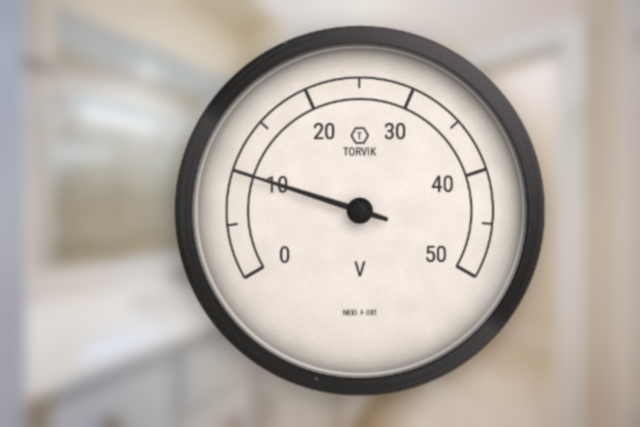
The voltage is 10 V
